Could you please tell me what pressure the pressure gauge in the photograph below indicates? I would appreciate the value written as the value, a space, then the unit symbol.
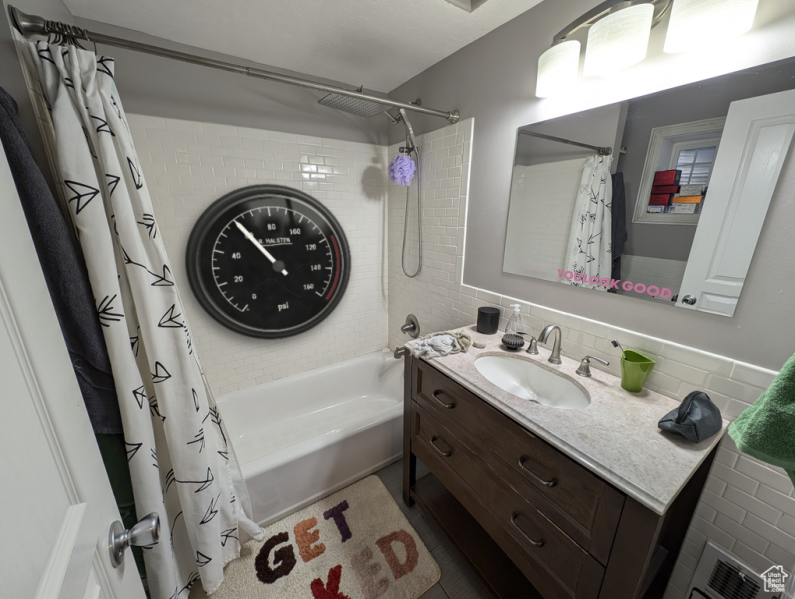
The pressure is 60 psi
